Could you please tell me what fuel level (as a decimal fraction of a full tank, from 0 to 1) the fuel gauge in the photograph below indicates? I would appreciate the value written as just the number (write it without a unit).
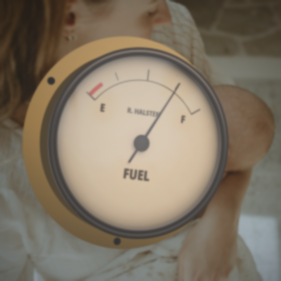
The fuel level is 0.75
